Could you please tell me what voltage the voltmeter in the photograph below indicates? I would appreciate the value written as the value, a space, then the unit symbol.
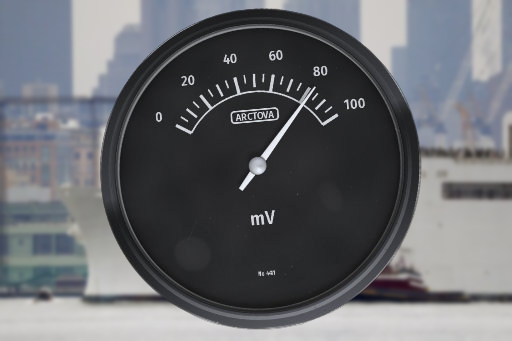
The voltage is 82.5 mV
